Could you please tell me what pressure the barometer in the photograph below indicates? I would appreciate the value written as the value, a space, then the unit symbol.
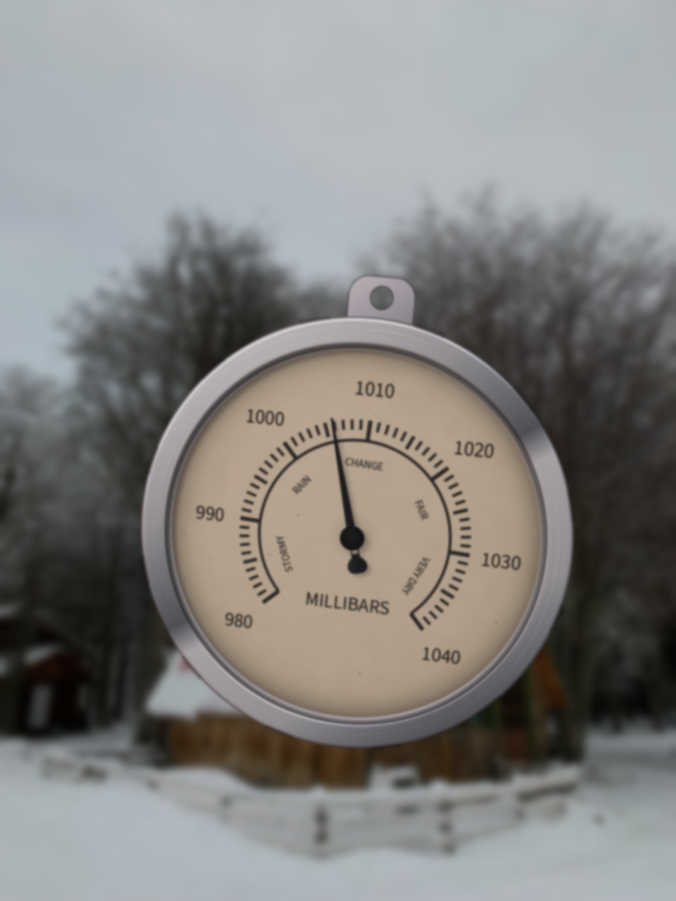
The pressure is 1006 mbar
